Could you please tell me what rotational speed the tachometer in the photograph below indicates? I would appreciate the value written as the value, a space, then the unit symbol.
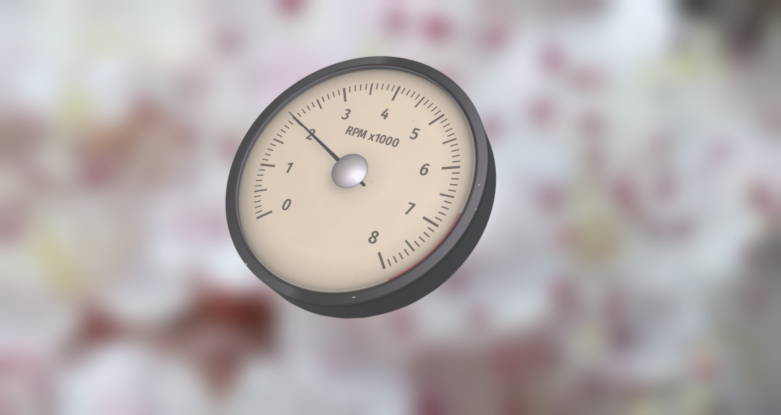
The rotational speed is 2000 rpm
